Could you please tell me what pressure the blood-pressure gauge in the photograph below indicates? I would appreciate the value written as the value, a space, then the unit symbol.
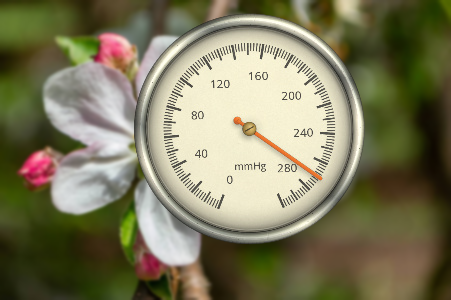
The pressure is 270 mmHg
